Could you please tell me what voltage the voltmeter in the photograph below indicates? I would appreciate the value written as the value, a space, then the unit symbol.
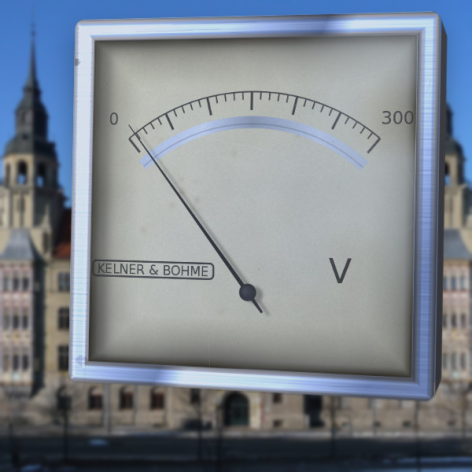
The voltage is 10 V
